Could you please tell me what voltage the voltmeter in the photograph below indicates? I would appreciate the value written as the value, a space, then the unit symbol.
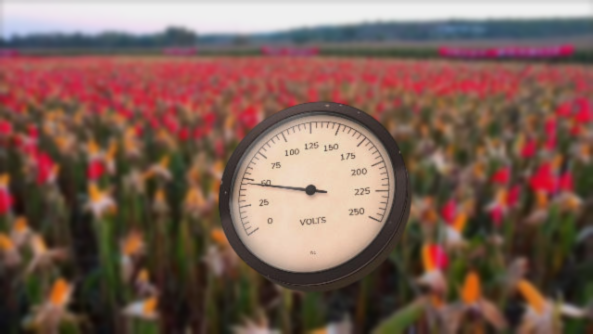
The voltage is 45 V
